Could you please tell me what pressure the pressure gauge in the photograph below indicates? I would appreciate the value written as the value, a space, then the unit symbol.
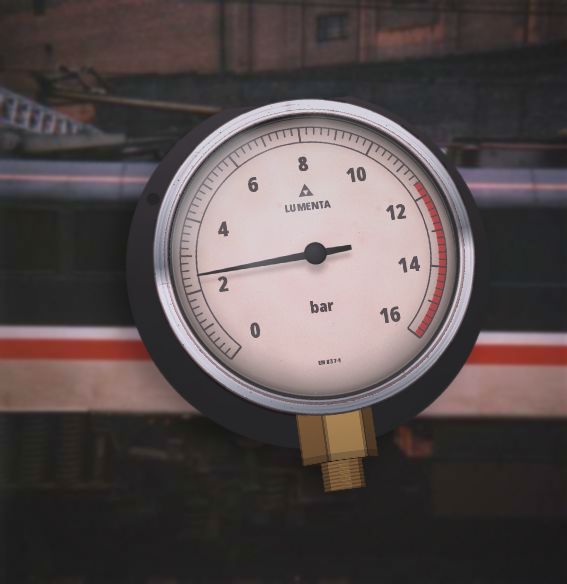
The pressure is 2.4 bar
